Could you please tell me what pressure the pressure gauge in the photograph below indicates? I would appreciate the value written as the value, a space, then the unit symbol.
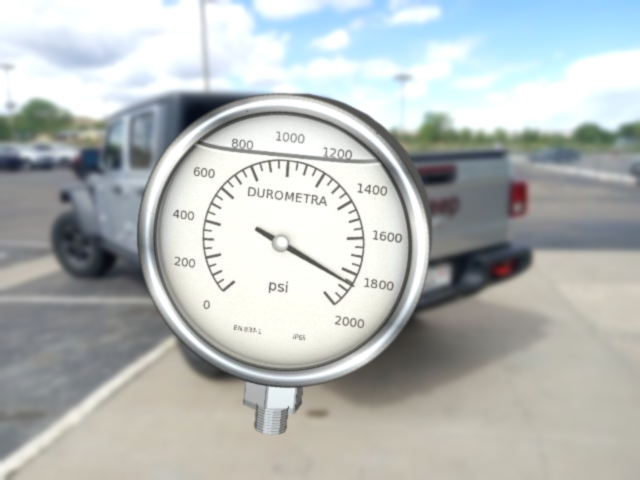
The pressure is 1850 psi
